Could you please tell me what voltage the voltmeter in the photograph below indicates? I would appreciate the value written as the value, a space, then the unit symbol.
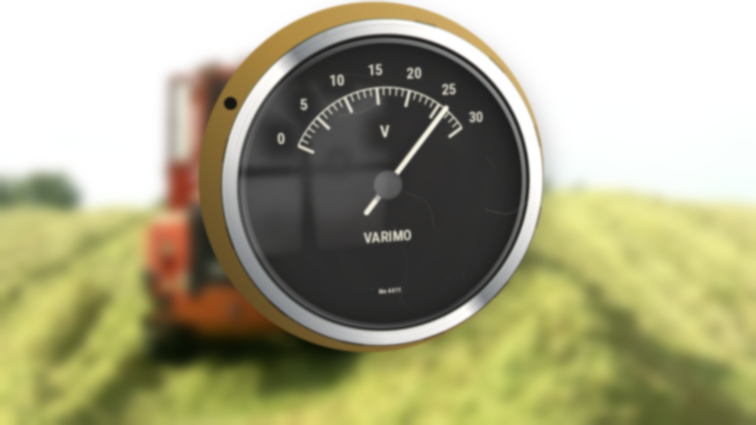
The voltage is 26 V
